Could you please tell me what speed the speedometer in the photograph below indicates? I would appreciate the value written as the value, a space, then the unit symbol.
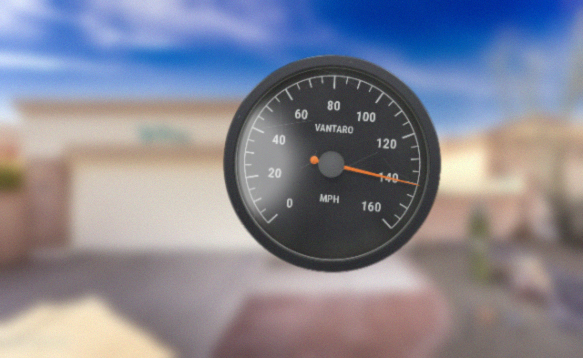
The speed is 140 mph
